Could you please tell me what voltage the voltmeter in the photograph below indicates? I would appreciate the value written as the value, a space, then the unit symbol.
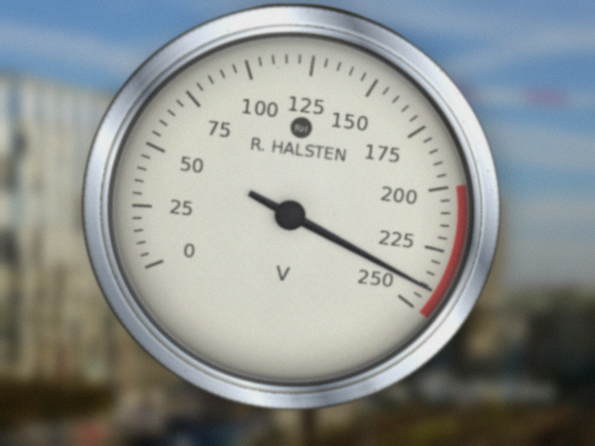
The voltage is 240 V
